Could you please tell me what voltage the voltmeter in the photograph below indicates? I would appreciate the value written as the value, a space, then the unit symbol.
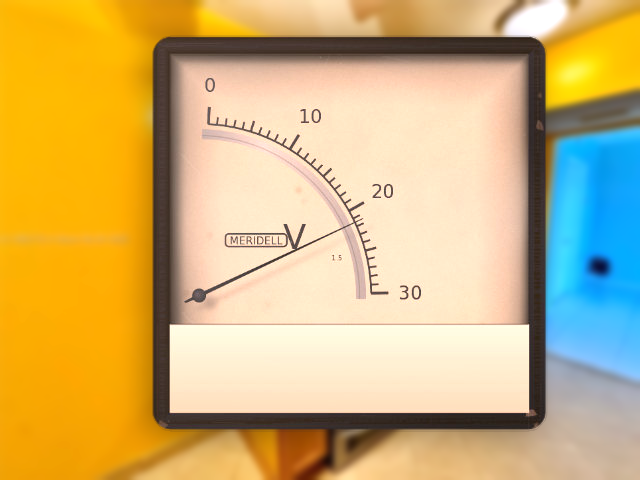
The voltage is 21.5 V
